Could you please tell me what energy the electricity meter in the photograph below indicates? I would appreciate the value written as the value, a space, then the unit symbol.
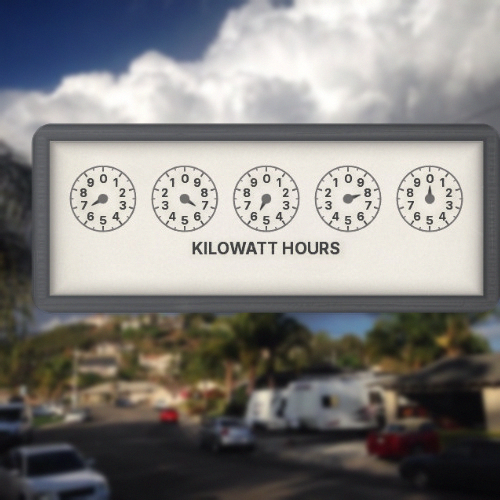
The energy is 66580 kWh
